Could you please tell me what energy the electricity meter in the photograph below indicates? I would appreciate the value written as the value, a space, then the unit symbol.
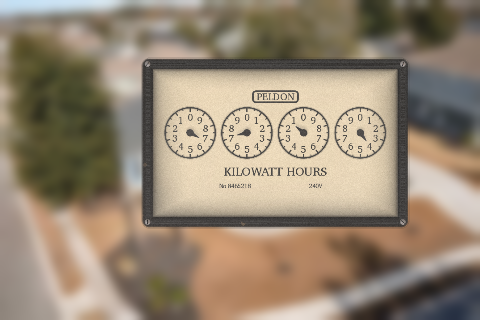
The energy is 6714 kWh
